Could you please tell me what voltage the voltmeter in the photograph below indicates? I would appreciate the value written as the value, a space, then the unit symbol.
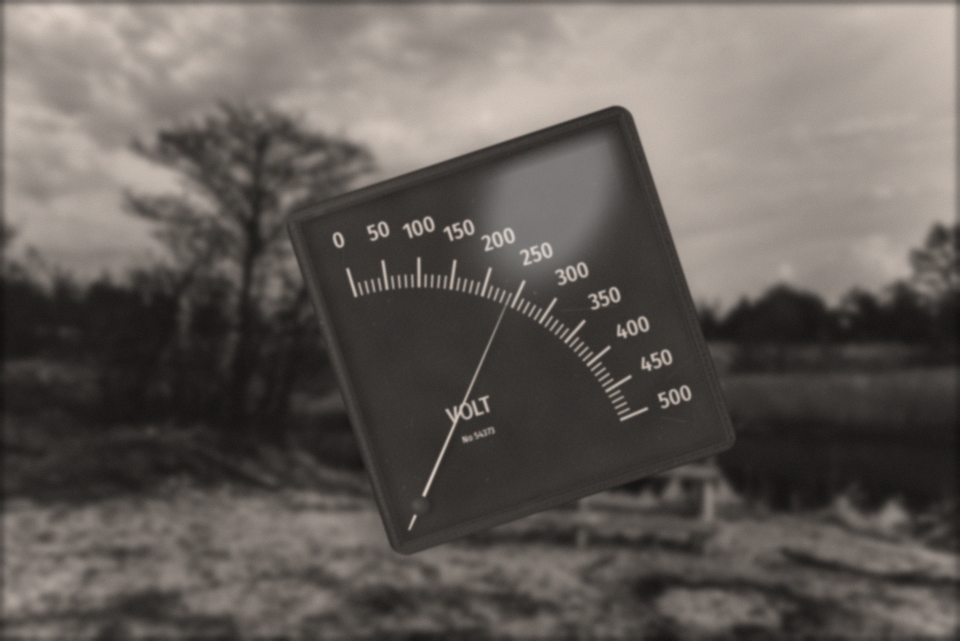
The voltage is 240 V
